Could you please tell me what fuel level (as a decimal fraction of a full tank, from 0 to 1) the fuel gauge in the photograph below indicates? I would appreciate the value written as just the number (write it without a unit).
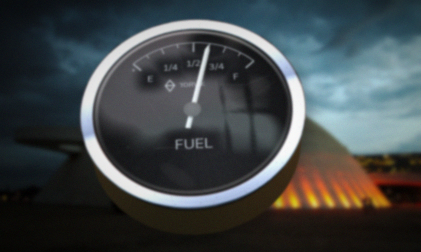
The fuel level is 0.625
